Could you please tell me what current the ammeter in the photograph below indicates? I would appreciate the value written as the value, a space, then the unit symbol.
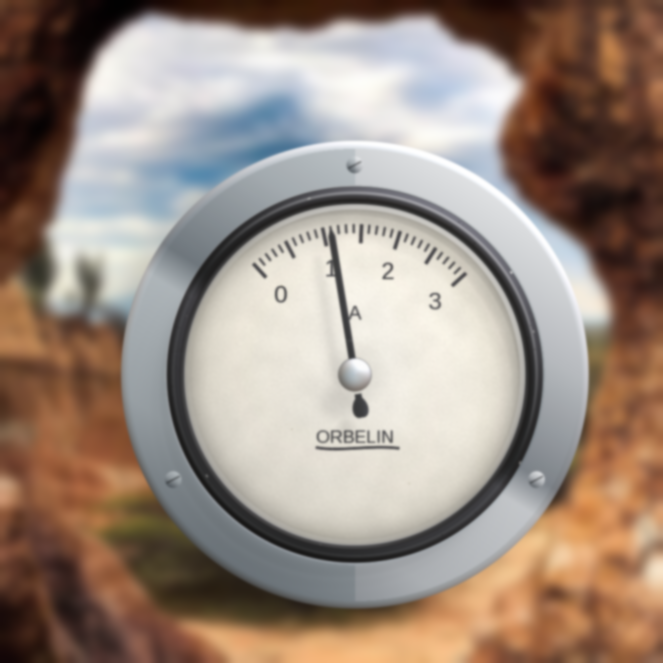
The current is 1.1 A
